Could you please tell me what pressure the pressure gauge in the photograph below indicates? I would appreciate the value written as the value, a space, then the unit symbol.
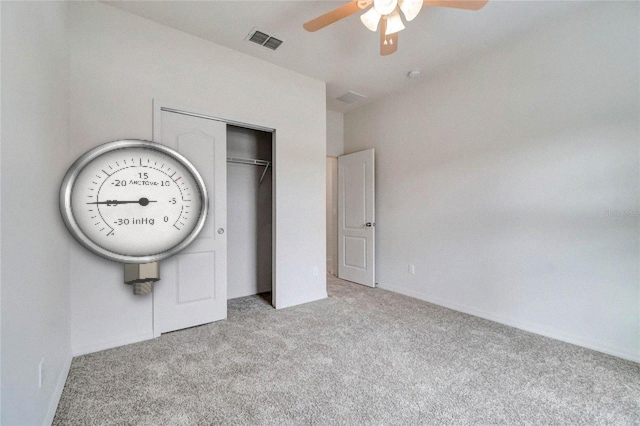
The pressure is -25 inHg
